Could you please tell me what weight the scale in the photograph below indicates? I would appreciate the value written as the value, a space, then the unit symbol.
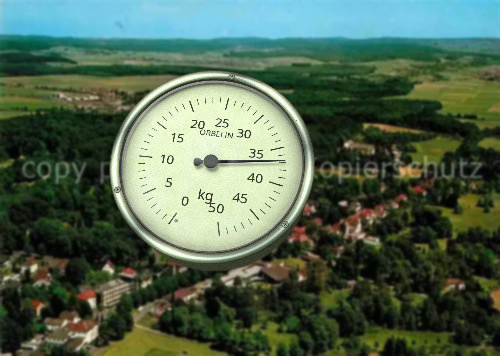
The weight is 37 kg
